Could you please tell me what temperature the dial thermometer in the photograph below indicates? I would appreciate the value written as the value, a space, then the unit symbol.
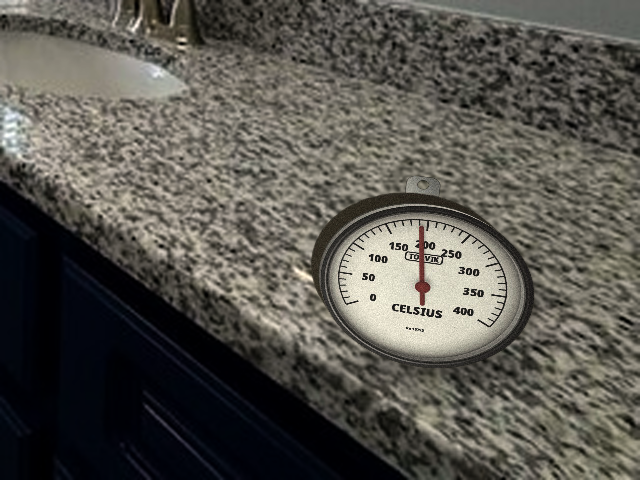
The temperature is 190 °C
